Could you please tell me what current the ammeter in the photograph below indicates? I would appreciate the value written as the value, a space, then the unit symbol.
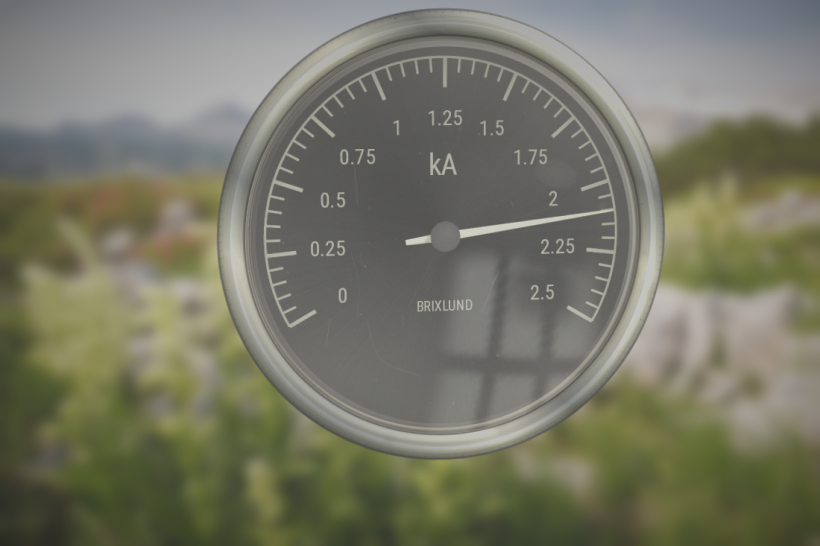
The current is 2.1 kA
